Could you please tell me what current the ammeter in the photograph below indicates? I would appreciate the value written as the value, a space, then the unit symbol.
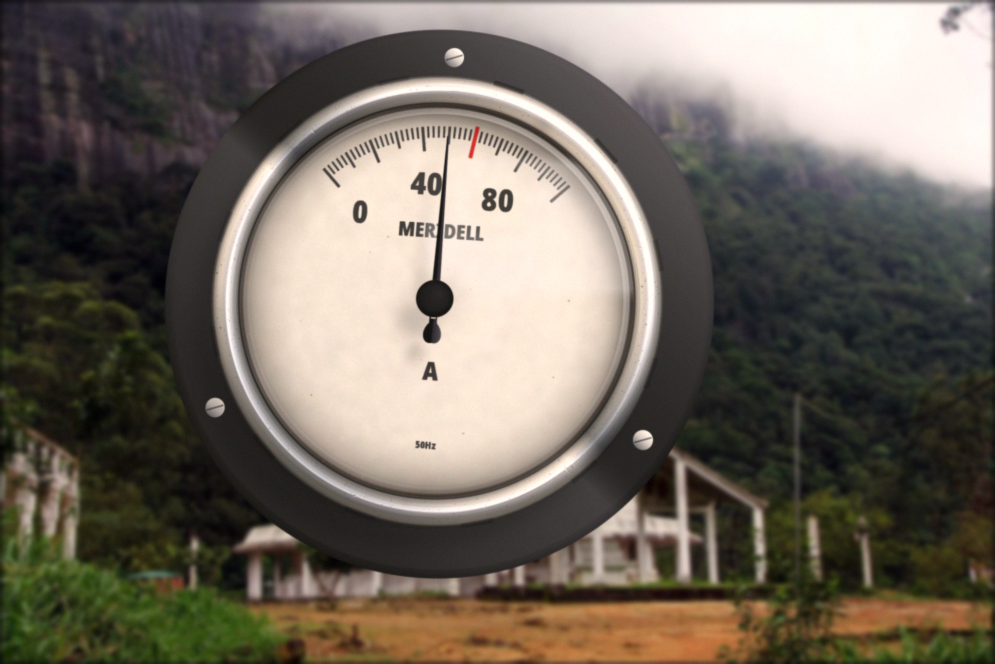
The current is 50 A
